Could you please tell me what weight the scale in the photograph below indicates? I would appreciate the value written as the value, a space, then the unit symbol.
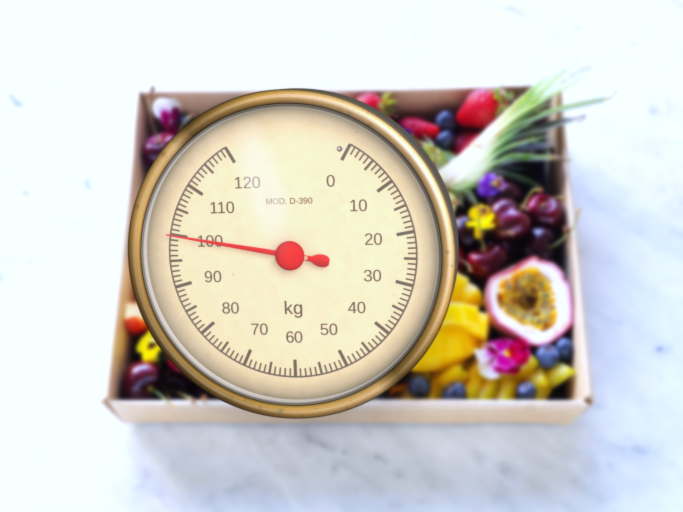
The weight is 100 kg
